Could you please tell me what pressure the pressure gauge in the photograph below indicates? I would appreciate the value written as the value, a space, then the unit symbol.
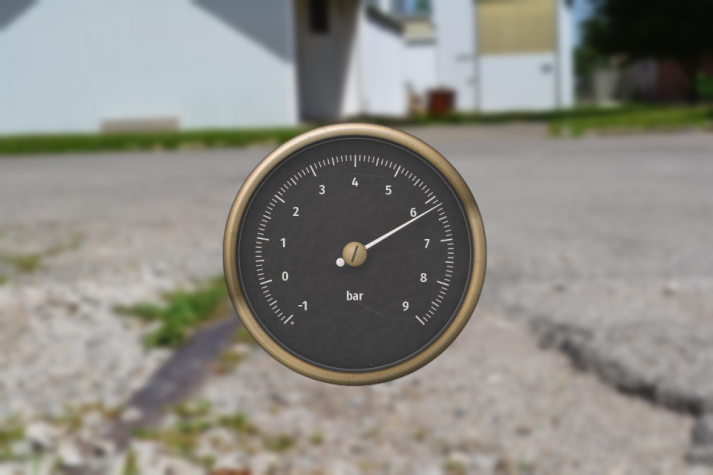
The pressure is 6.2 bar
